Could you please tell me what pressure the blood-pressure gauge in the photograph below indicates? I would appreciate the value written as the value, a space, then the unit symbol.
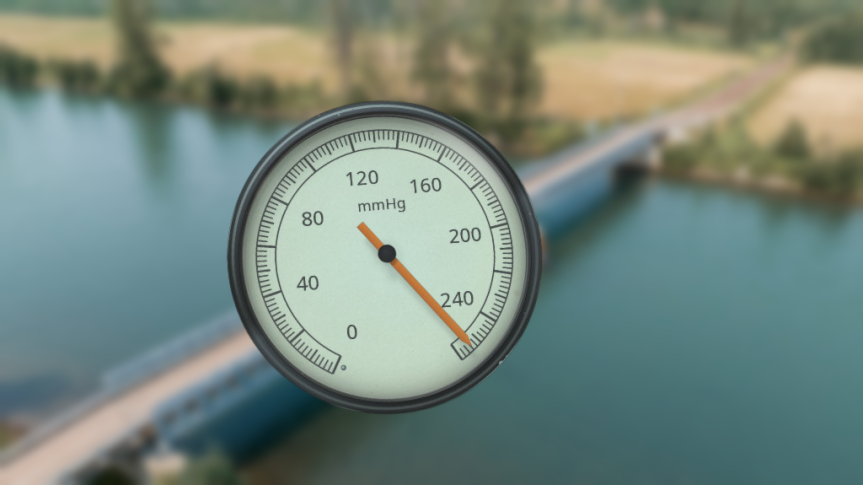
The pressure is 254 mmHg
